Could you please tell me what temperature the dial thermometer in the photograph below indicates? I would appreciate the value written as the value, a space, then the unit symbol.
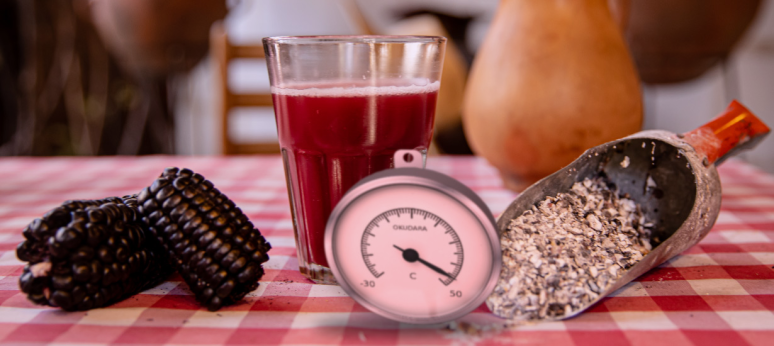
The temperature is 45 °C
